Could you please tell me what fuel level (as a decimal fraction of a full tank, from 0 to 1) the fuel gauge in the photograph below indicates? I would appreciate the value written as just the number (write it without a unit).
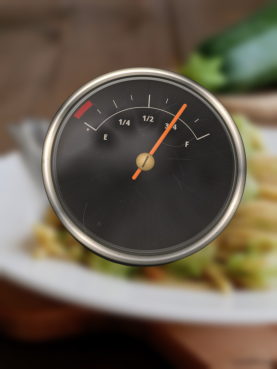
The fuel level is 0.75
